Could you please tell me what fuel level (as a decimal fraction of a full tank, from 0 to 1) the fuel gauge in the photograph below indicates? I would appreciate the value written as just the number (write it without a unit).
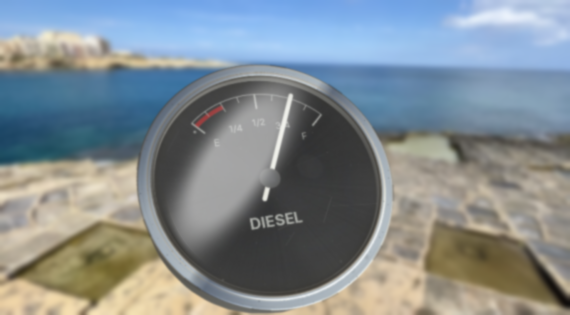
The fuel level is 0.75
